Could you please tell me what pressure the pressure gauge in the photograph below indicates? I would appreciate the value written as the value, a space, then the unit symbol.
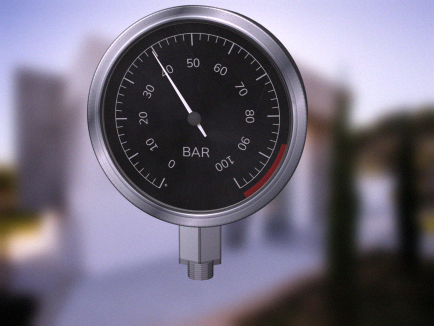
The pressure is 40 bar
